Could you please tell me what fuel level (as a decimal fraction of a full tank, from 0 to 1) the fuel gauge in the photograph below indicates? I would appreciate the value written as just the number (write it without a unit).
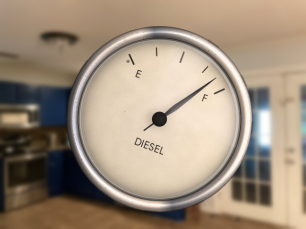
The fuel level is 0.875
